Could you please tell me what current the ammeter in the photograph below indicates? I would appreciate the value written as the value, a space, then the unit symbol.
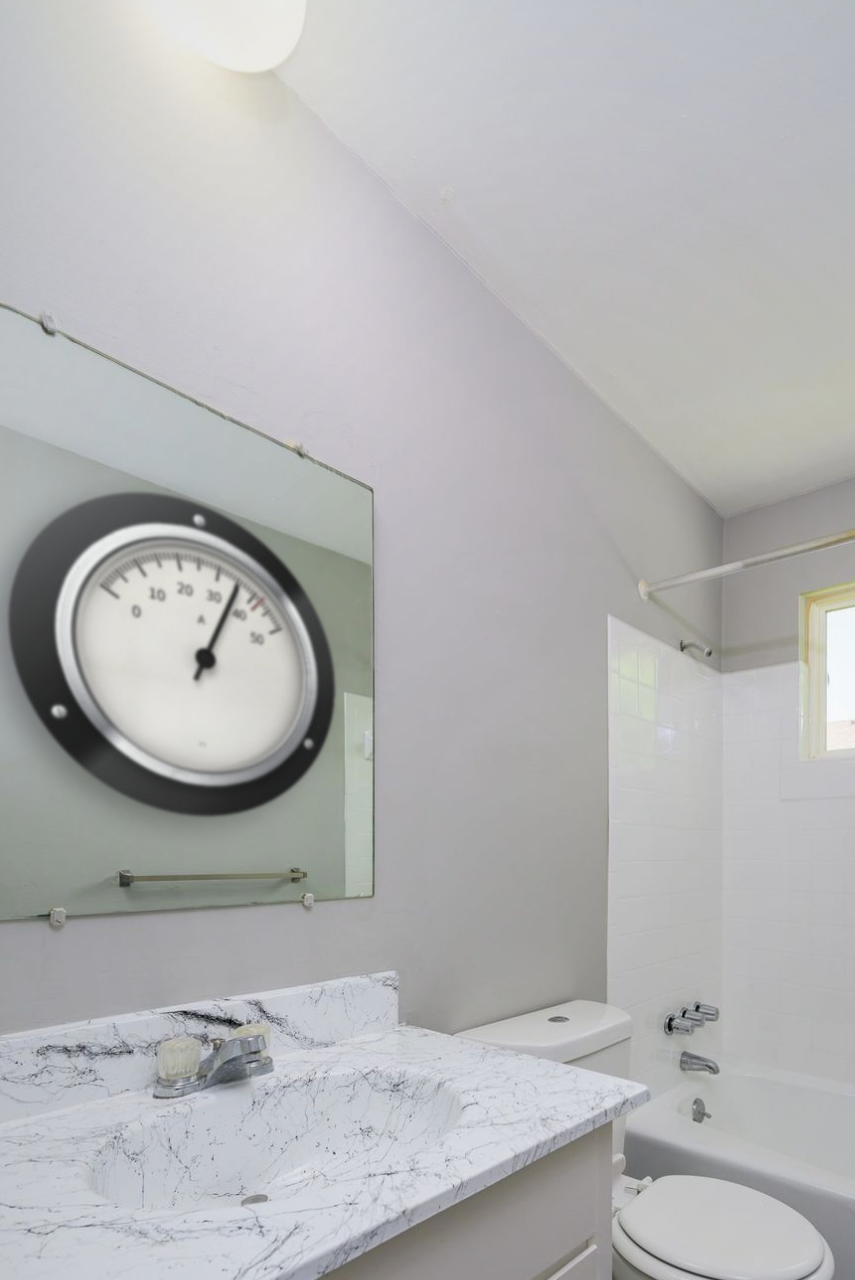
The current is 35 A
